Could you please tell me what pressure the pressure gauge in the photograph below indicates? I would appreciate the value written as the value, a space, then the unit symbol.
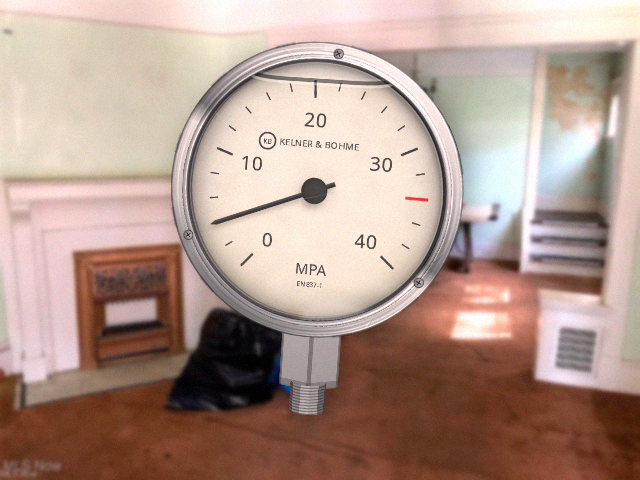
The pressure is 4 MPa
